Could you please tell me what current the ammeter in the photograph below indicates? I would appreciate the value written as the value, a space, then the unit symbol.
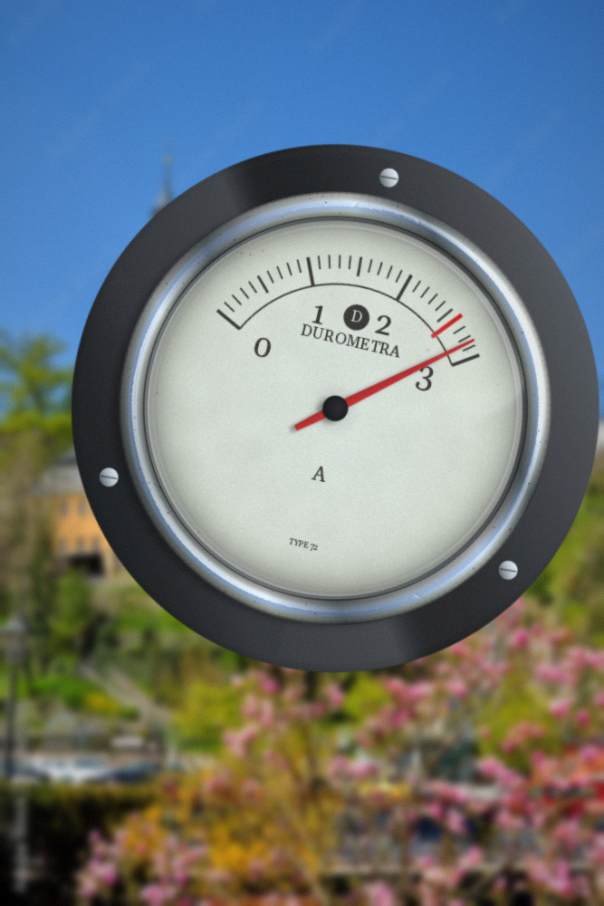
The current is 2.85 A
